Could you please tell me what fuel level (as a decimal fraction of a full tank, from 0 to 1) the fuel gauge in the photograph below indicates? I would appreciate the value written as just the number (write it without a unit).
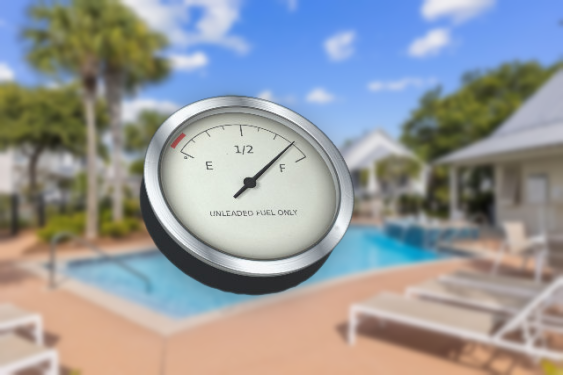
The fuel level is 0.875
